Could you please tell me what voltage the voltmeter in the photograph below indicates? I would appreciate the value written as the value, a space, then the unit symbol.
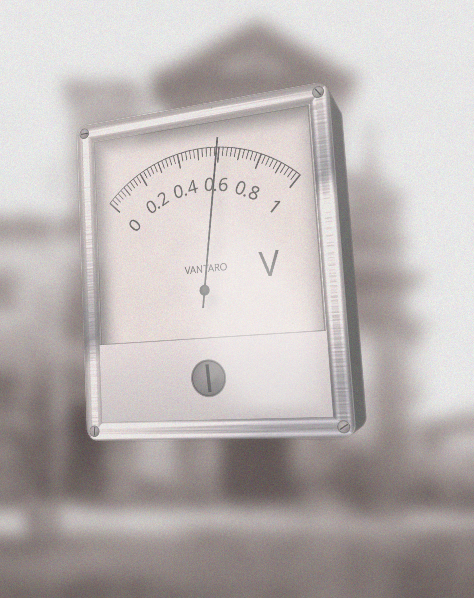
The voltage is 0.6 V
